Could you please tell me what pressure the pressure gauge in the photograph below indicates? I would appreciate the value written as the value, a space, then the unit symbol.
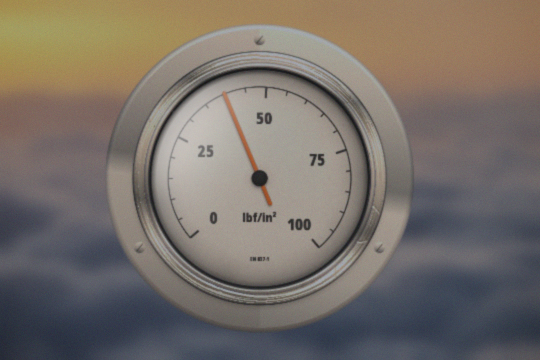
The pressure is 40 psi
